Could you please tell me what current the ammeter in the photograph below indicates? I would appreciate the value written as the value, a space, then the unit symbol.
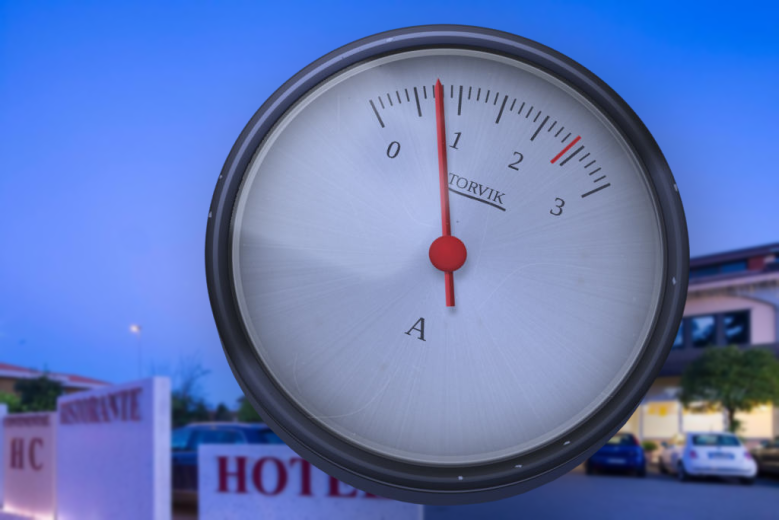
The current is 0.75 A
